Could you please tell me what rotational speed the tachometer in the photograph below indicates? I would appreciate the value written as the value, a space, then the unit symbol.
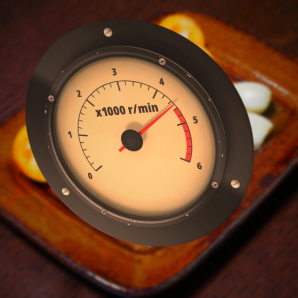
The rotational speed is 4500 rpm
